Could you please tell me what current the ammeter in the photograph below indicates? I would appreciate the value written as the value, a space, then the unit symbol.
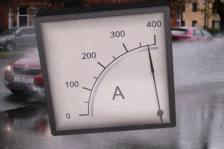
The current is 375 A
